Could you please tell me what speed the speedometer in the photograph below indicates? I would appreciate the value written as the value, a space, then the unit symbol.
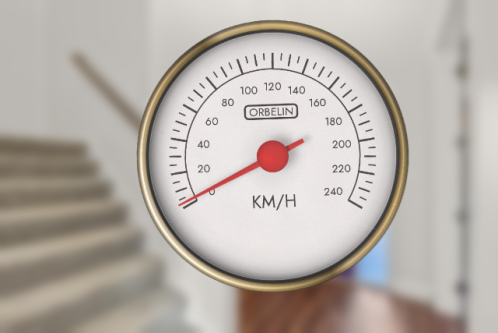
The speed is 2.5 km/h
